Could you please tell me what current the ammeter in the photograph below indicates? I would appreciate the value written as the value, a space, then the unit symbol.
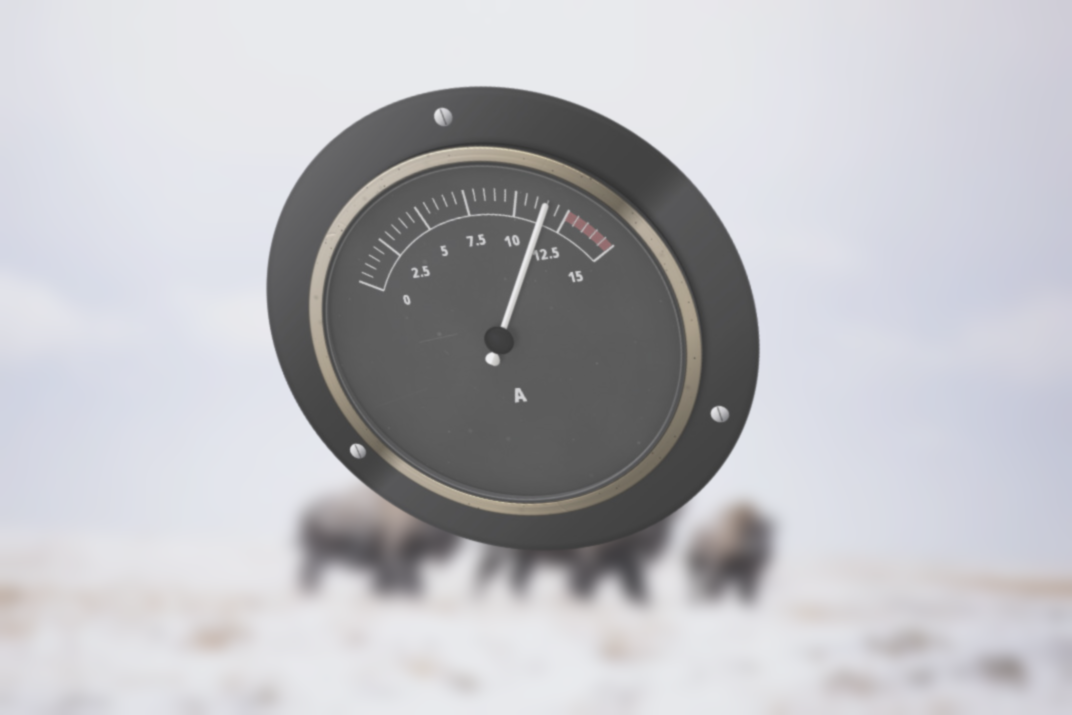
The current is 11.5 A
